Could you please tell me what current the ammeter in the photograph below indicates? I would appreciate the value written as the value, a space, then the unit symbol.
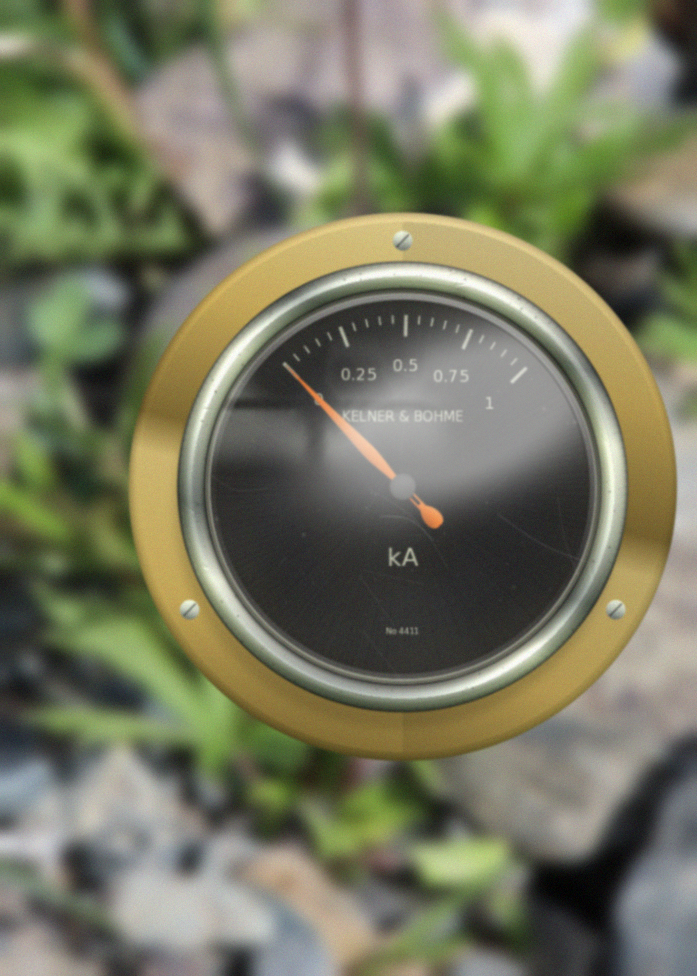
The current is 0 kA
